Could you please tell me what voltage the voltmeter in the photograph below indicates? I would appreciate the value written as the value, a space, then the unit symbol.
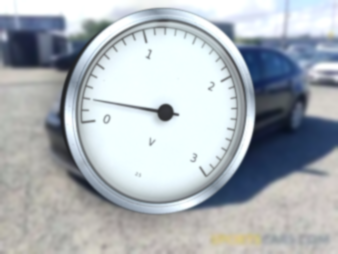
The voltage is 0.2 V
